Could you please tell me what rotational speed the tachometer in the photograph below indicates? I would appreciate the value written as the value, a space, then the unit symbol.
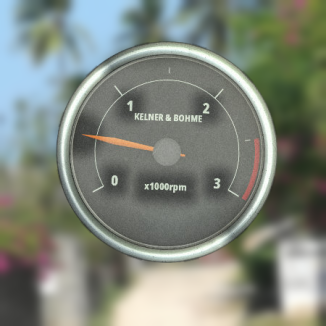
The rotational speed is 500 rpm
